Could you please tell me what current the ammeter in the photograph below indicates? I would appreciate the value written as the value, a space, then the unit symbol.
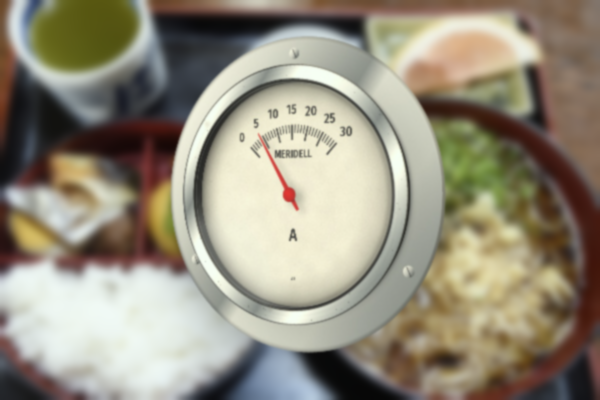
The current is 5 A
